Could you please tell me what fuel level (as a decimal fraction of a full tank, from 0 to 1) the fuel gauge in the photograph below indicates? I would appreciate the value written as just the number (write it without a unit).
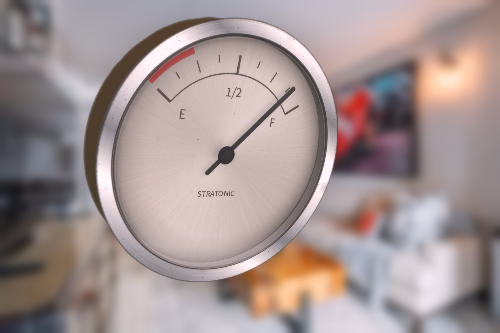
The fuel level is 0.875
